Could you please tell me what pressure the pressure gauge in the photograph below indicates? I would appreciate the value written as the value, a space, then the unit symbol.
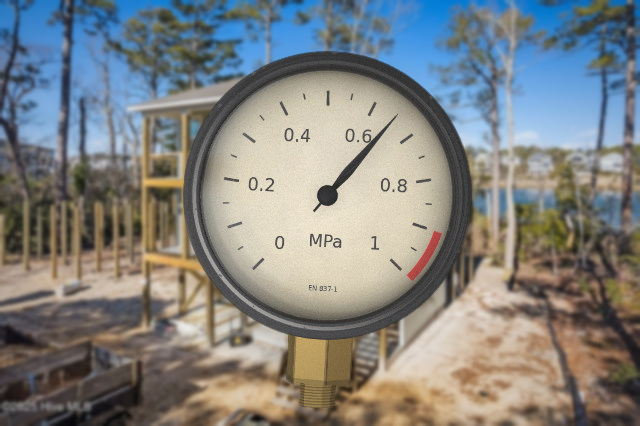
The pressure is 0.65 MPa
